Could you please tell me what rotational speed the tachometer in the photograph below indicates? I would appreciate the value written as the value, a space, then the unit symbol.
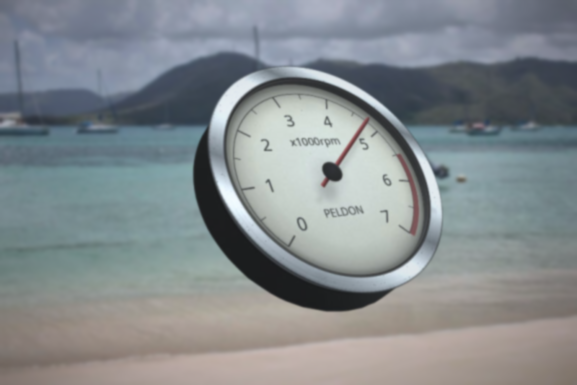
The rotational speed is 4750 rpm
